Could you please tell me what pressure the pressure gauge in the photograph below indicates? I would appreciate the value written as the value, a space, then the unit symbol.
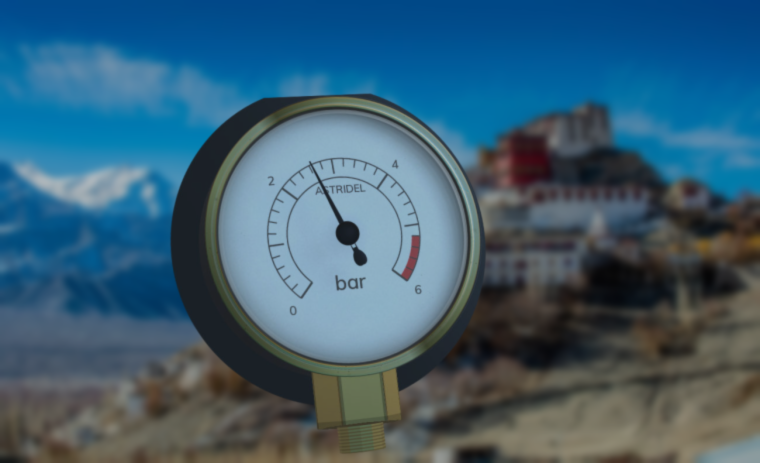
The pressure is 2.6 bar
